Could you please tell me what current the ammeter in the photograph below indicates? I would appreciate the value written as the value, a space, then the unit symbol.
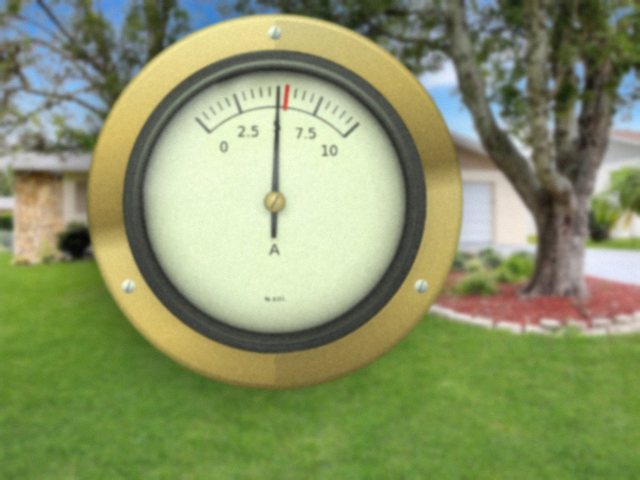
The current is 5 A
